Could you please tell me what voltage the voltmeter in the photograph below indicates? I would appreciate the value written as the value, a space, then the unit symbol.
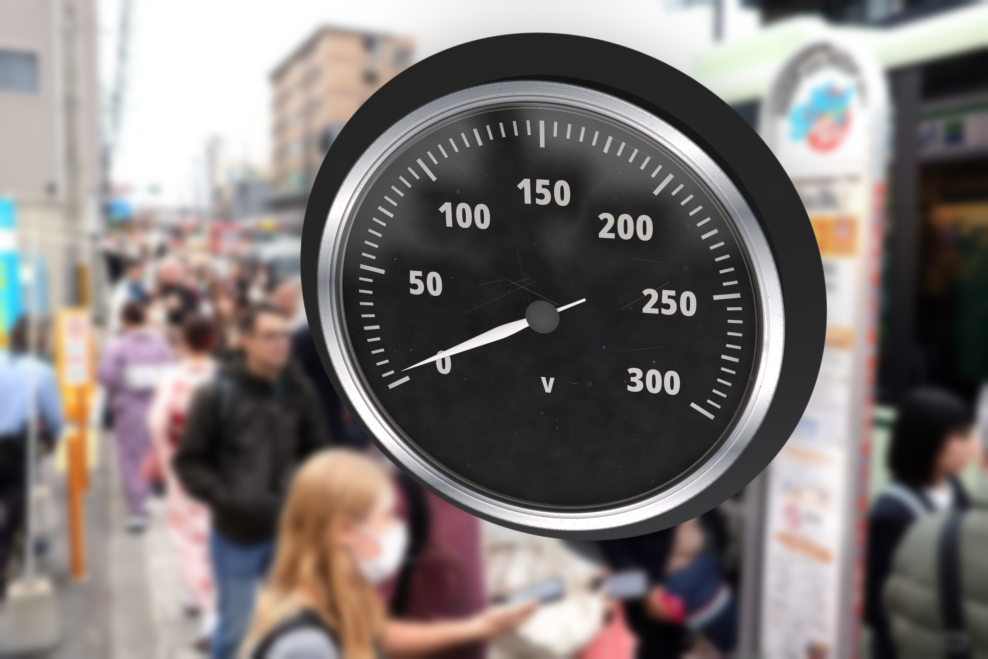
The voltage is 5 V
